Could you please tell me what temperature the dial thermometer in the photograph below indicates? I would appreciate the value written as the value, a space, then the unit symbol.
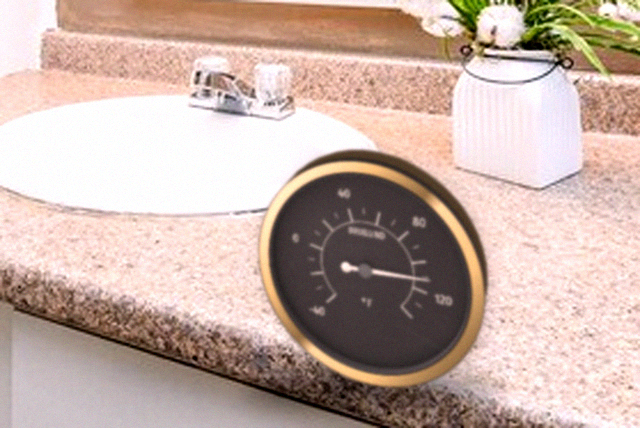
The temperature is 110 °F
